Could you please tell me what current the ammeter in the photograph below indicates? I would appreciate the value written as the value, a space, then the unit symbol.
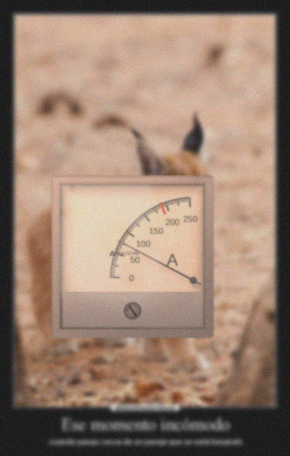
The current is 75 A
